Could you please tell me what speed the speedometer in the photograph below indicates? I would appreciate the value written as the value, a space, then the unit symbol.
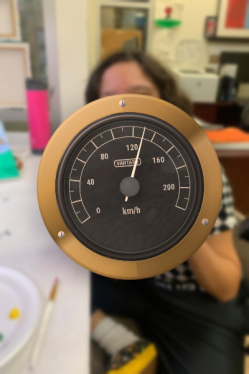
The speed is 130 km/h
